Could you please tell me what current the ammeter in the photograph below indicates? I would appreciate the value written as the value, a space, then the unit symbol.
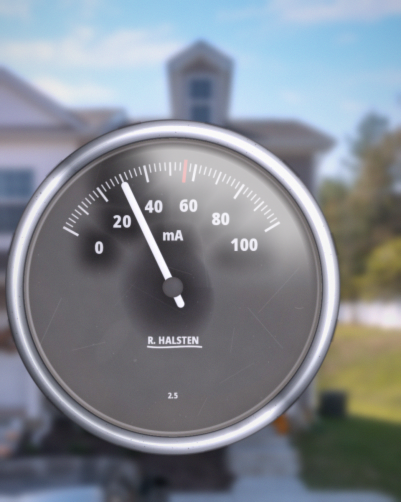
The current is 30 mA
